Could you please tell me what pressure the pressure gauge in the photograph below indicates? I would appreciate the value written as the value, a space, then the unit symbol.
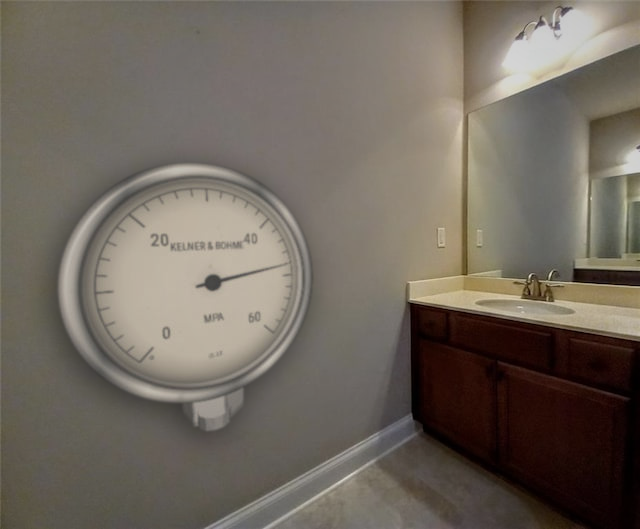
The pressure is 48 MPa
